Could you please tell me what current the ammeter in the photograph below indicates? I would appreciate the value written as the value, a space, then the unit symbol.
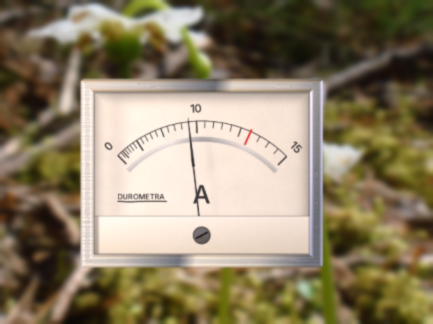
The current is 9.5 A
